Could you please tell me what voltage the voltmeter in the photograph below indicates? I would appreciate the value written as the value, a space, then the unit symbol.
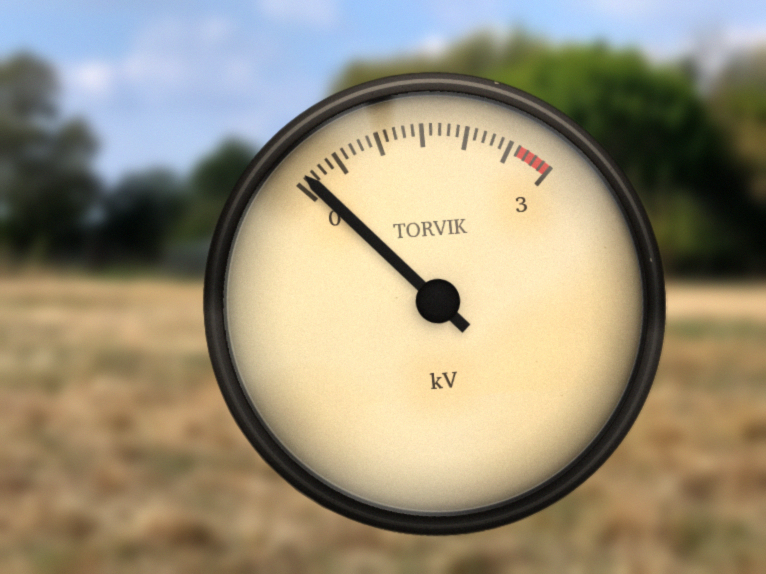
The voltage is 0.1 kV
